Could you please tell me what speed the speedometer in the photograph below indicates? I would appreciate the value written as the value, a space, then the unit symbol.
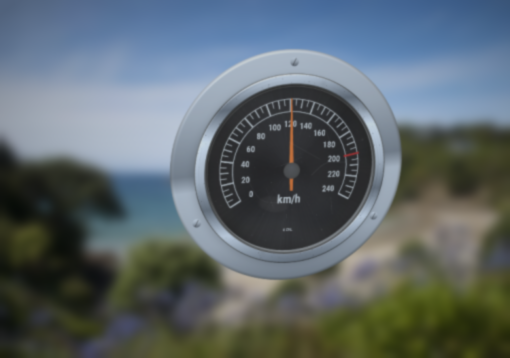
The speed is 120 km/h
